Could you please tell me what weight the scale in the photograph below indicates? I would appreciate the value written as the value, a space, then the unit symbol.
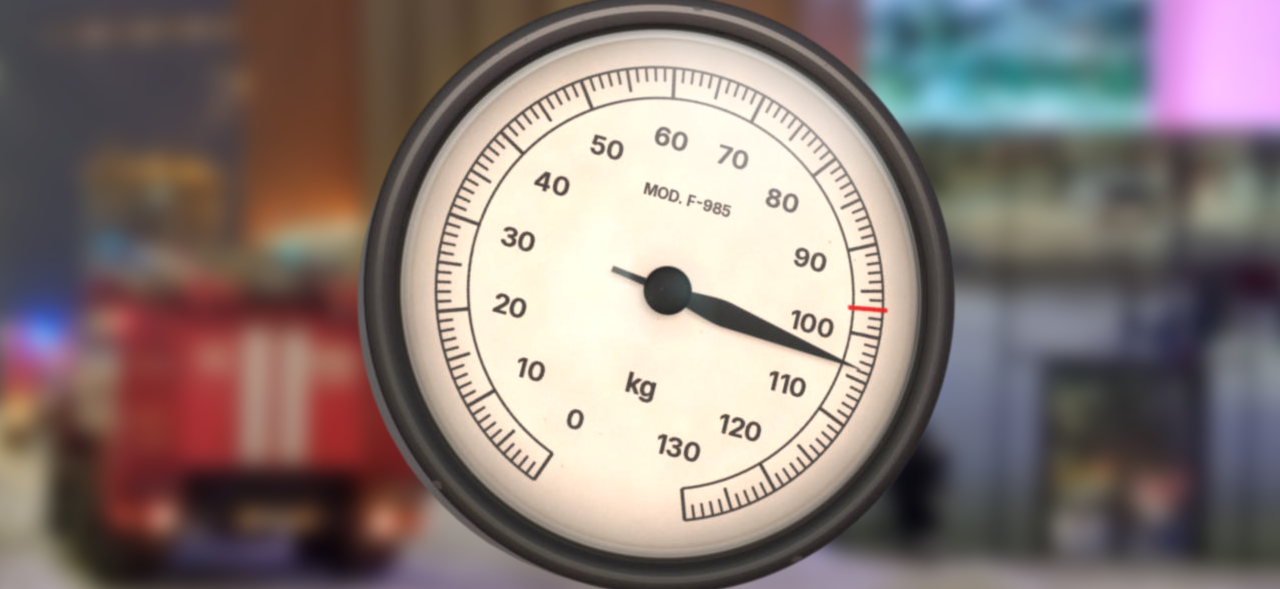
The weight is 104 kg
